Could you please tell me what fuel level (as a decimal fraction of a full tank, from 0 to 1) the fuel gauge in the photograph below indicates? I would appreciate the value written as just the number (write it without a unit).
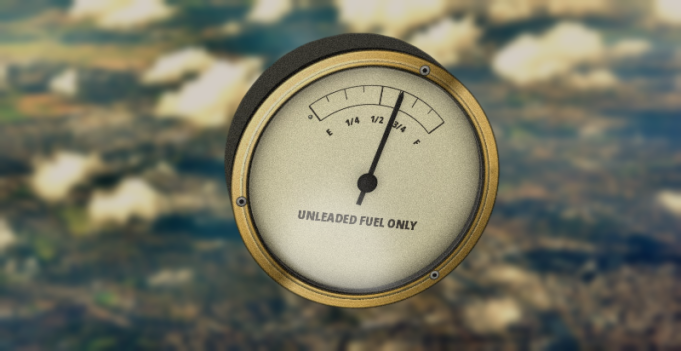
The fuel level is 0.625
